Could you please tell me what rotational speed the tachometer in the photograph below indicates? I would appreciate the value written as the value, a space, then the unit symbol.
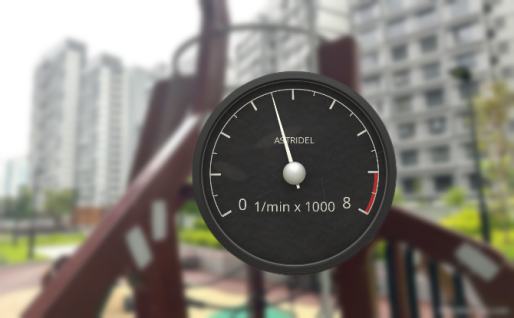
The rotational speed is 3500 rpm
